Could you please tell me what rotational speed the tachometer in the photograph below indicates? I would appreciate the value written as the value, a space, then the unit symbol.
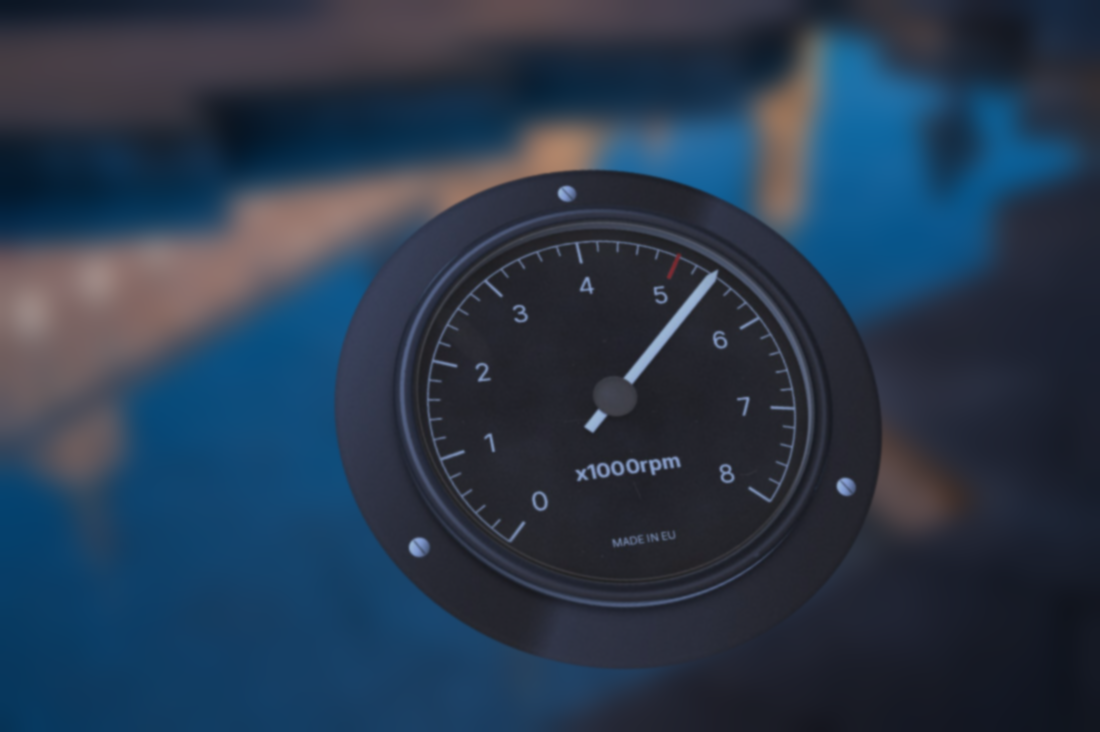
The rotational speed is 5400 rpm
